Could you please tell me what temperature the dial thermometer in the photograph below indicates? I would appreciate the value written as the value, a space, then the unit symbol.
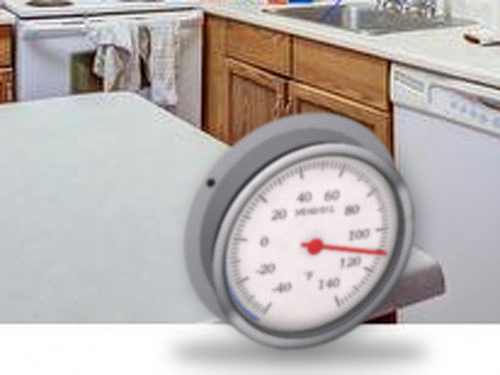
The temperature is 110 °F
